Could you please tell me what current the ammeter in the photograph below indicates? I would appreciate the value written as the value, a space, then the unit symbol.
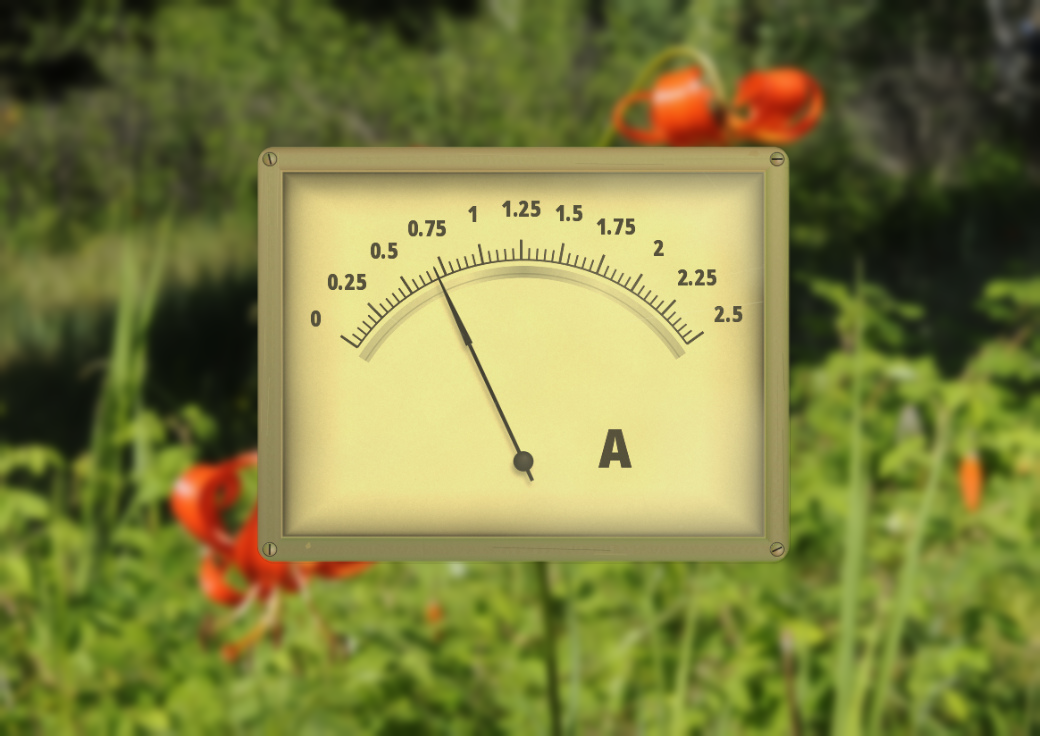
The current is 0.7 A
